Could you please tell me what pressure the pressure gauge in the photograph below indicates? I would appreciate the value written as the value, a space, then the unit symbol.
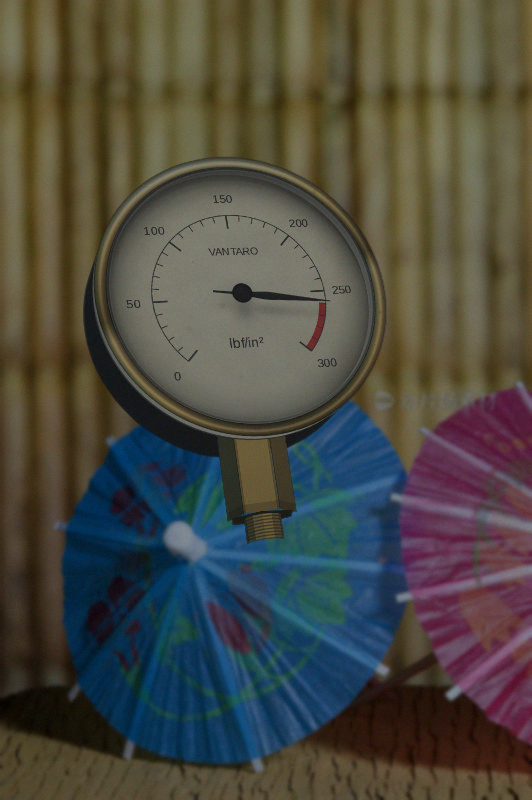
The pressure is 260 psi
